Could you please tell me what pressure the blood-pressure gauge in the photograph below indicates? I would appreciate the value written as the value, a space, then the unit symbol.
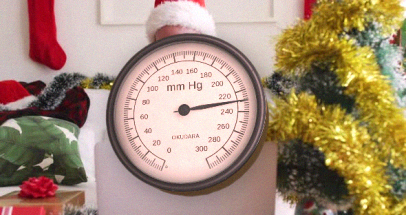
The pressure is 230 mmHg
